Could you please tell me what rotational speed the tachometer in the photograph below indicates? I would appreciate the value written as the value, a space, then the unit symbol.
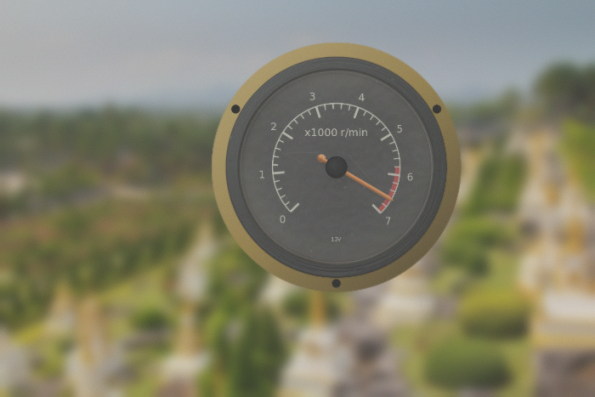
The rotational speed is 6600 rpm
